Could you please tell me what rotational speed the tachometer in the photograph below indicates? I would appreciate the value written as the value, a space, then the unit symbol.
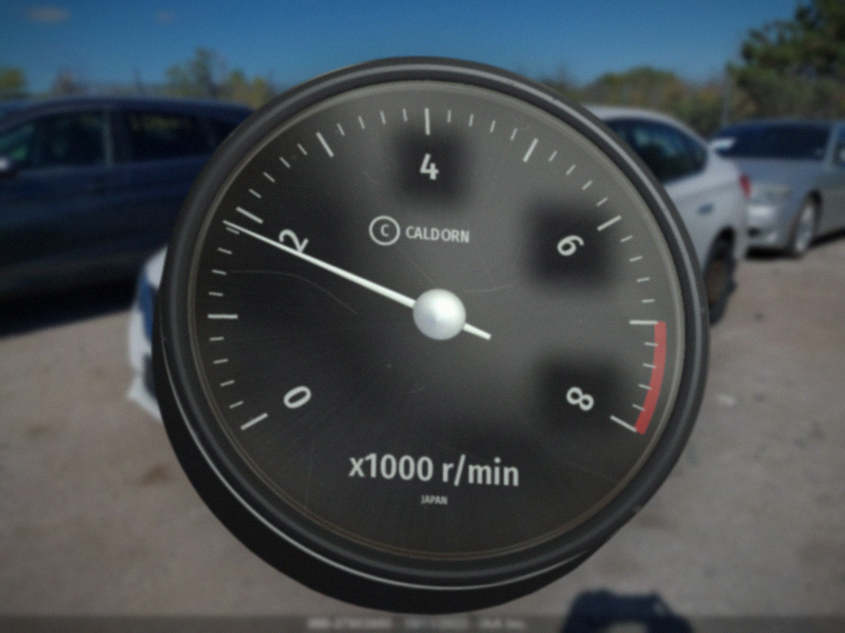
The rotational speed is 1800 rpm
